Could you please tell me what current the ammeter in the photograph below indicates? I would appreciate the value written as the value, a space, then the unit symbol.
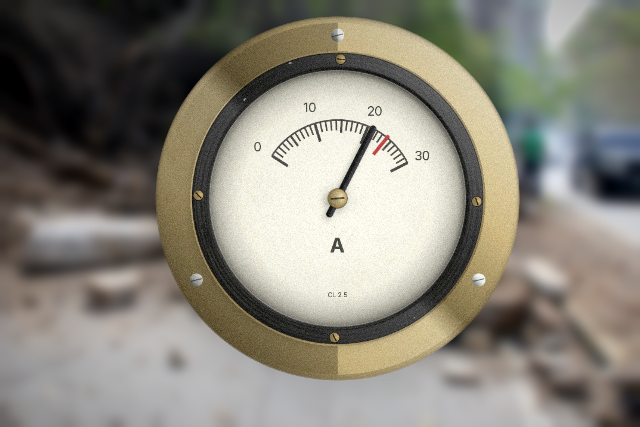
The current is 21 A
